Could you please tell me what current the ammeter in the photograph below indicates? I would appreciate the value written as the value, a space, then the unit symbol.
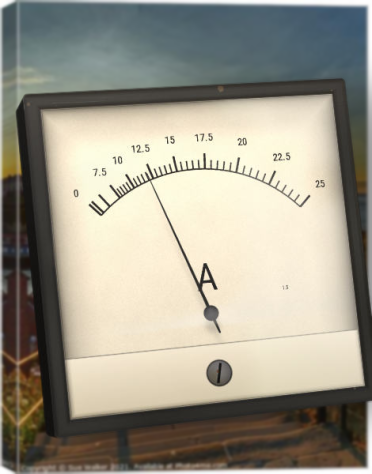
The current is 12 A
